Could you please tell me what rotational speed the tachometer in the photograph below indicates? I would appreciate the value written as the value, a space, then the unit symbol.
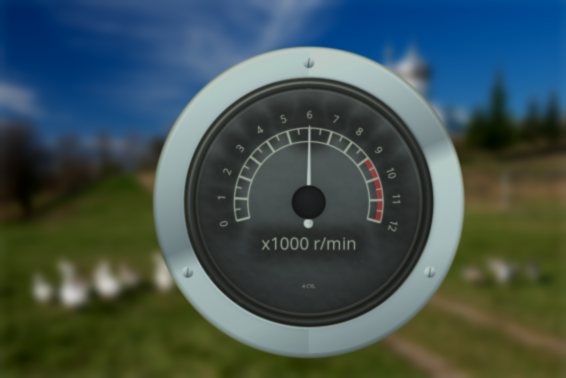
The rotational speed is 6000 rpm
